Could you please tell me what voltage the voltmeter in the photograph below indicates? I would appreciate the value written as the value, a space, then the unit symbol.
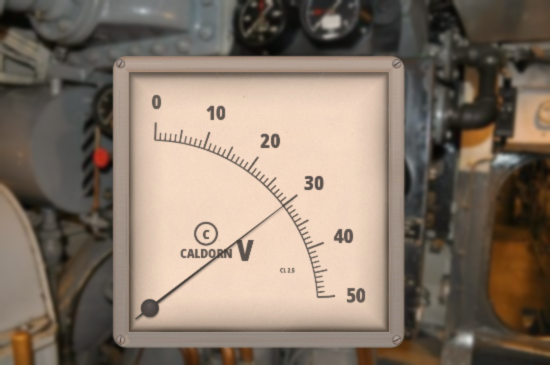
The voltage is 30 V
